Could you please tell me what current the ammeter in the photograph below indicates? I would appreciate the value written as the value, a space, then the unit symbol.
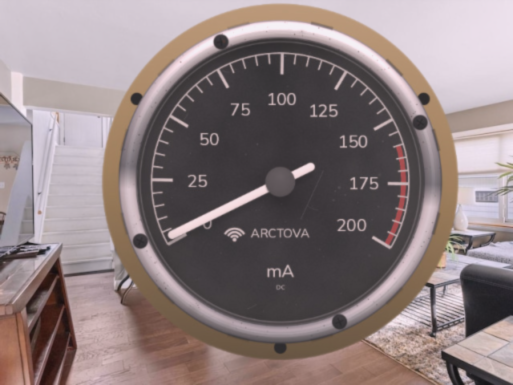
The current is 2.5 mA
